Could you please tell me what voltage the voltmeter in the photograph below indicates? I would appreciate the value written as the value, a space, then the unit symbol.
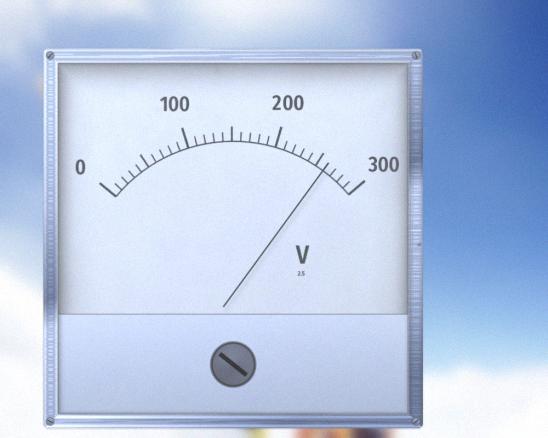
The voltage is 260 V
